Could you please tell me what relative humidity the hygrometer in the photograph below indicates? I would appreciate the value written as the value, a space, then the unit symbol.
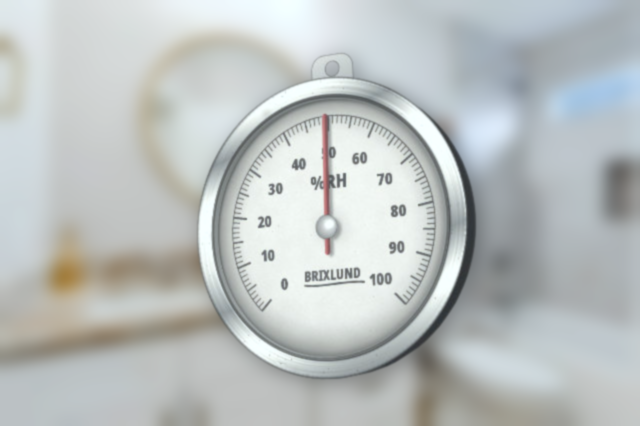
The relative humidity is 50 %
